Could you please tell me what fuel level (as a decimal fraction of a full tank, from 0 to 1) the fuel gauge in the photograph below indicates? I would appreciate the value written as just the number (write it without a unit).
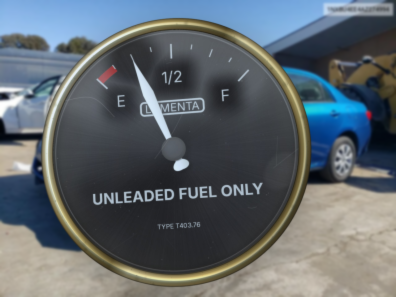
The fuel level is 0.25
